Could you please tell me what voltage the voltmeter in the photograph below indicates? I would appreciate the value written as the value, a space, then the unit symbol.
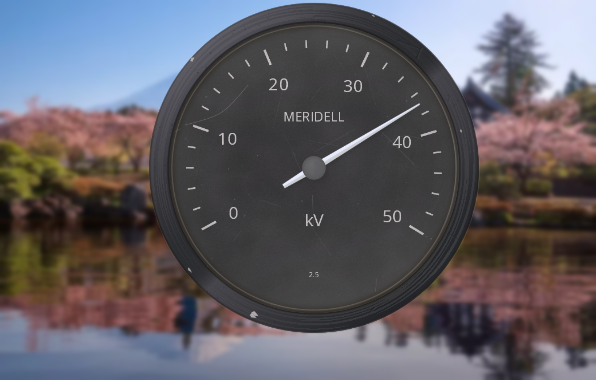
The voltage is 37 kV
